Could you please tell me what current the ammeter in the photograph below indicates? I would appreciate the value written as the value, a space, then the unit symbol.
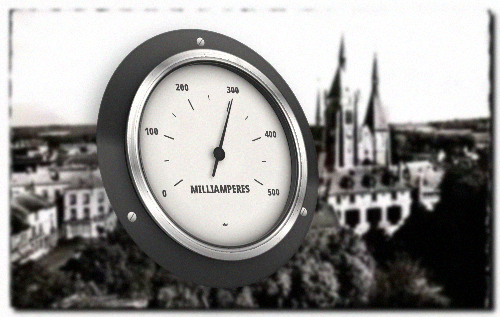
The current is 300 mA
